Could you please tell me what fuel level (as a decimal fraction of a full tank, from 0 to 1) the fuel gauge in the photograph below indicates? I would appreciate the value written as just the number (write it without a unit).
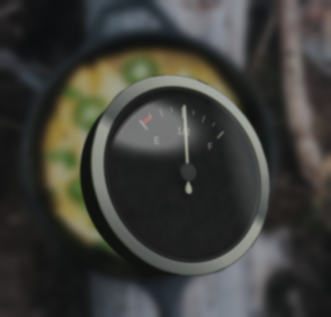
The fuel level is 0.5
